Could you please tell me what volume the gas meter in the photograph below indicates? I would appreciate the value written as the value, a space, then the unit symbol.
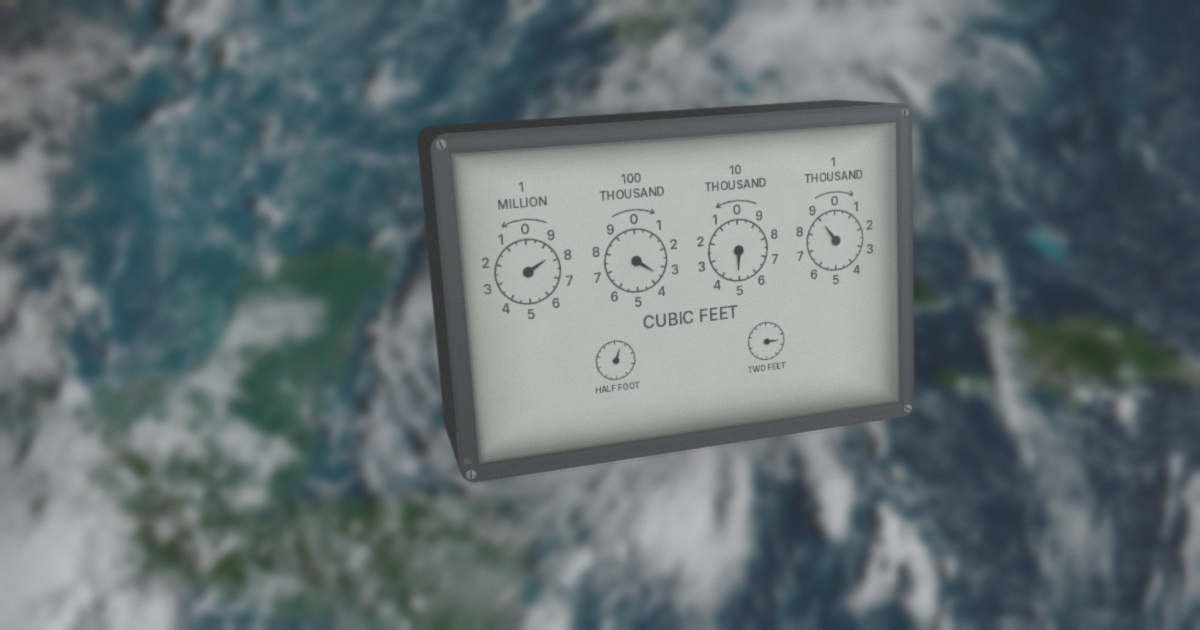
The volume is 834900 ft³
